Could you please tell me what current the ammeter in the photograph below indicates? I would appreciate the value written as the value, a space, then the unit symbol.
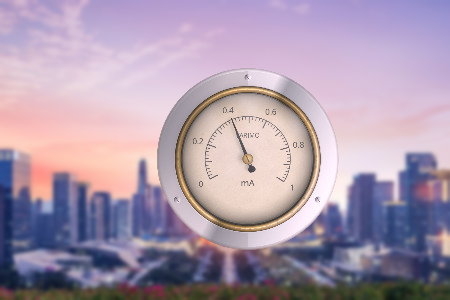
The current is 0.4 mA
